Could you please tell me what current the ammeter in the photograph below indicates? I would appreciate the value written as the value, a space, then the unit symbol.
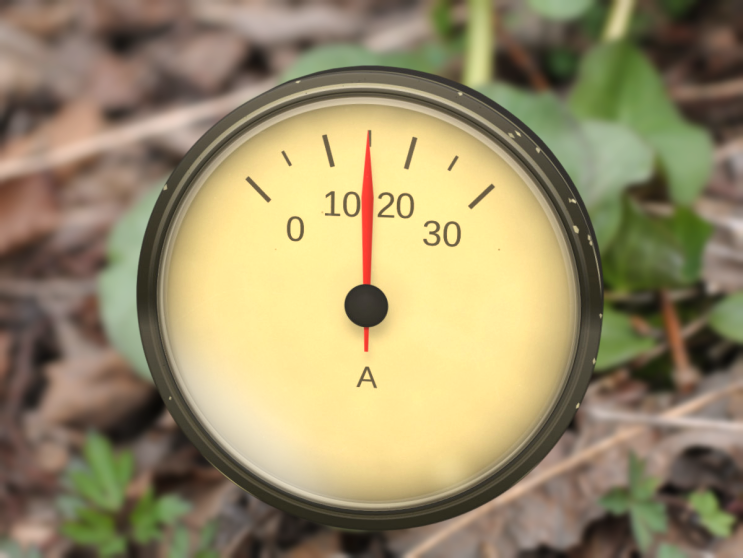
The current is 15 A
